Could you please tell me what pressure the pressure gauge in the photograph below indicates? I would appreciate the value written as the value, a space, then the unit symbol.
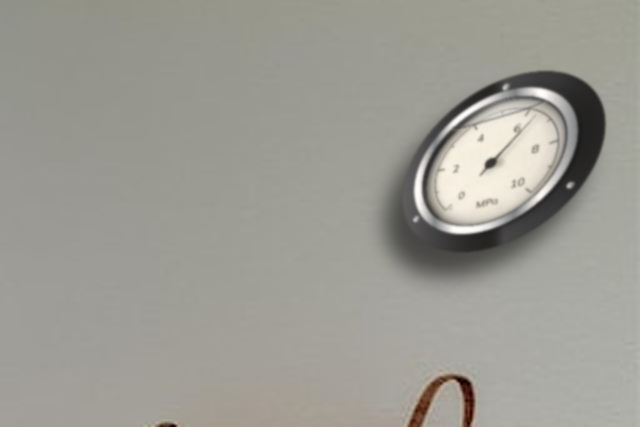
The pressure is 6.5 MPa
